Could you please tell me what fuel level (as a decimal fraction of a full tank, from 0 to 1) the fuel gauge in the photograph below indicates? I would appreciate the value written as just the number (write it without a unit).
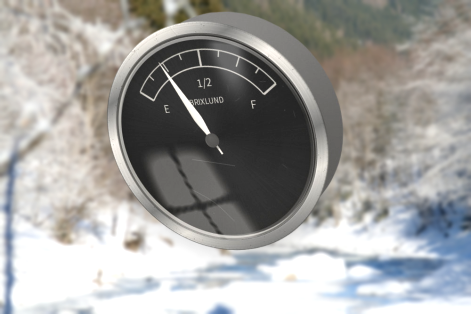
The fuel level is 0.25
